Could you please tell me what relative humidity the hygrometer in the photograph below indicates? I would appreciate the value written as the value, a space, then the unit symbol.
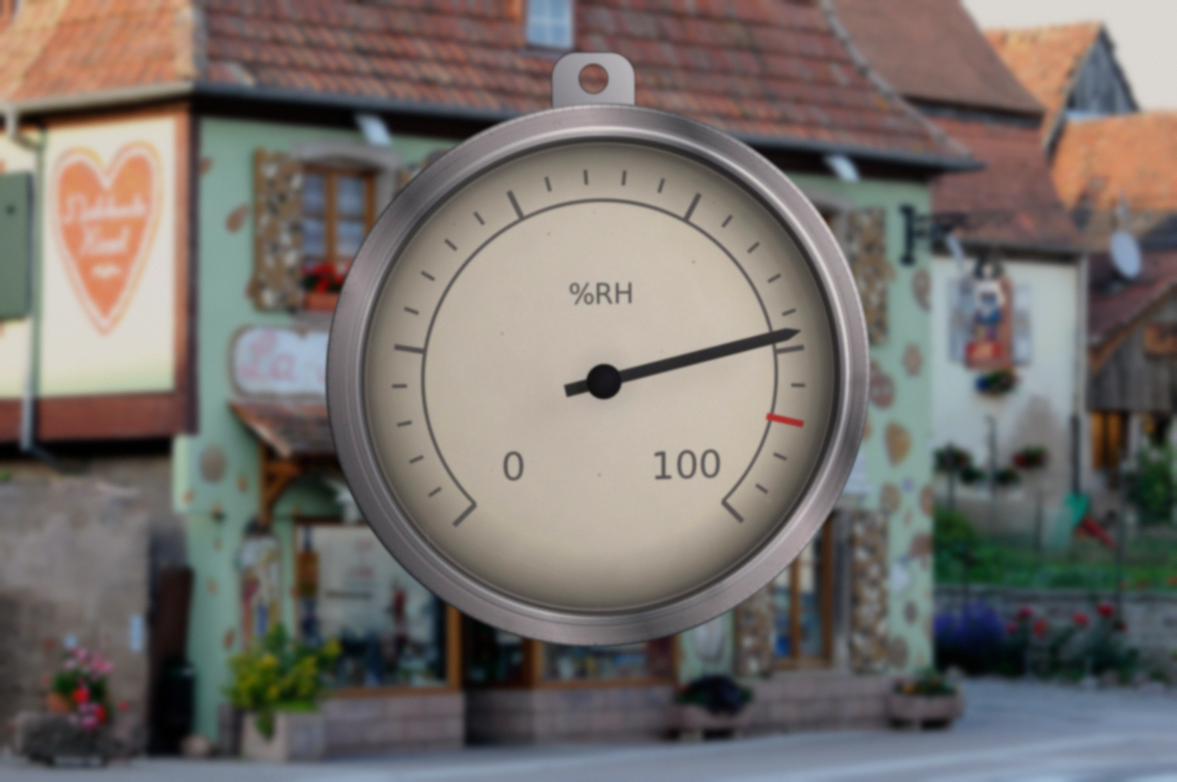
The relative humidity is 78 %
